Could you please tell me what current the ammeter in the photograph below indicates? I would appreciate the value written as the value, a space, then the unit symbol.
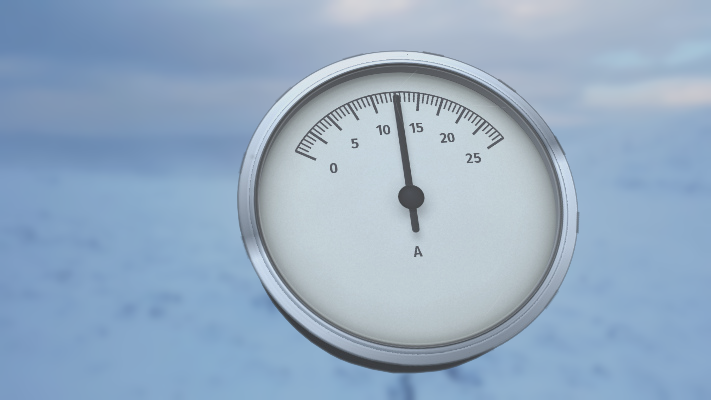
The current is 12.5 A
